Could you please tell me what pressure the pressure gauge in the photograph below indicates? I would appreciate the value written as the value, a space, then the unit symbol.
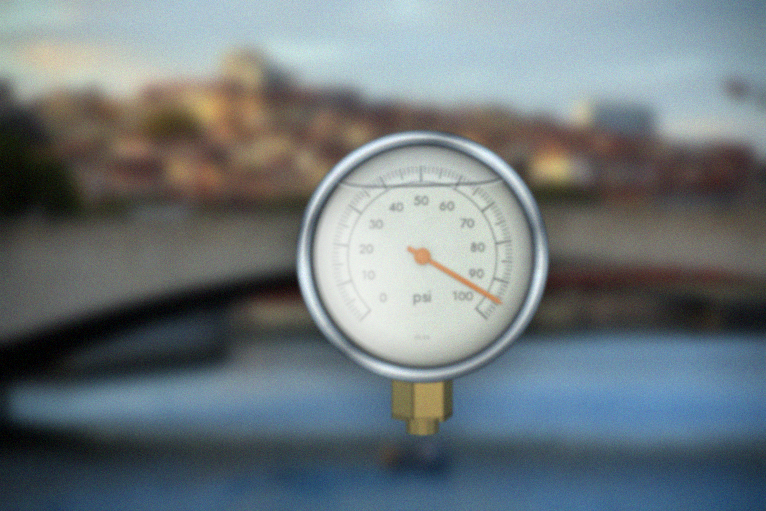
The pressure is 95 psi
